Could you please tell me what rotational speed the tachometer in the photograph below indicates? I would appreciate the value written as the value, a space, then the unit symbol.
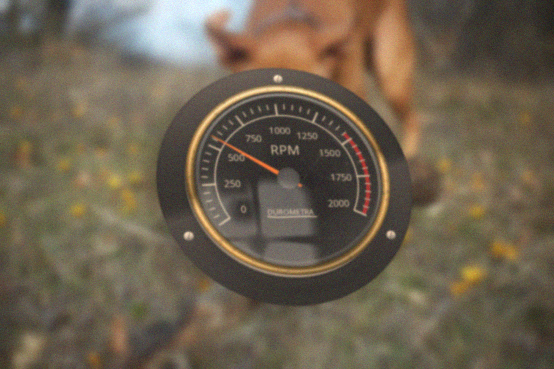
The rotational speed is 550 rpm
